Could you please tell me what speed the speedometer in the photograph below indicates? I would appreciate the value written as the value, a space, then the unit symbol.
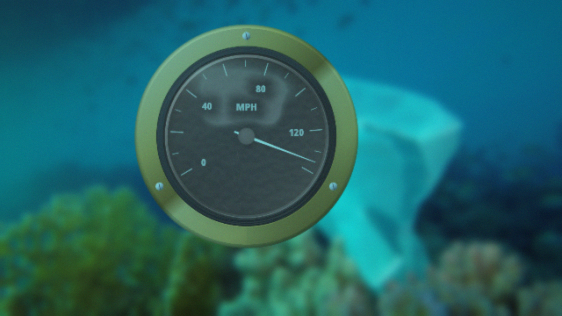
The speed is 135 mph
